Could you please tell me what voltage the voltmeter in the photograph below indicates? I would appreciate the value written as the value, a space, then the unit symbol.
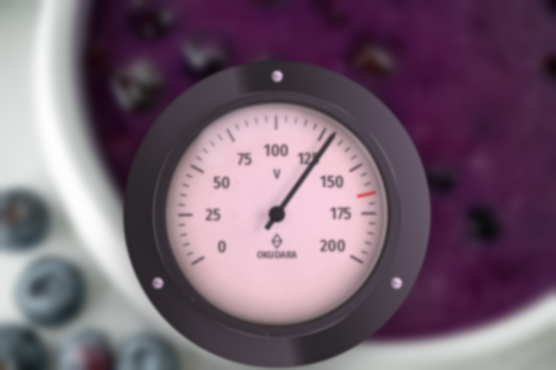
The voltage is 130 V
